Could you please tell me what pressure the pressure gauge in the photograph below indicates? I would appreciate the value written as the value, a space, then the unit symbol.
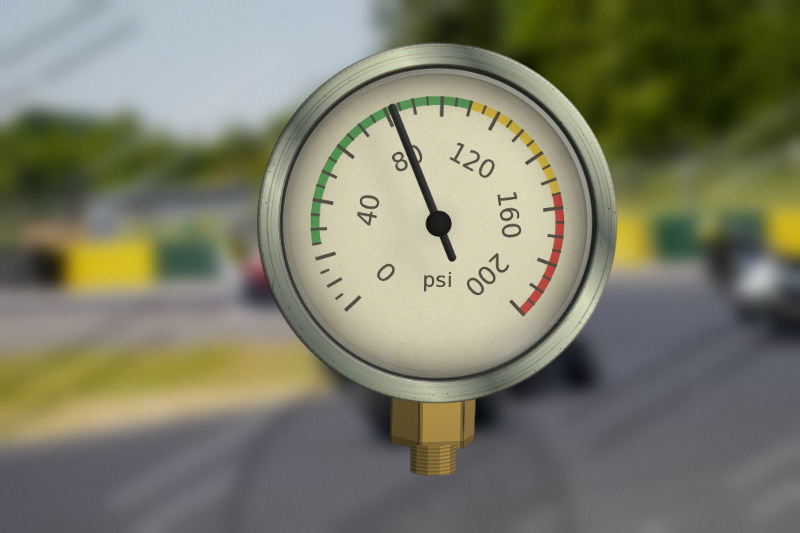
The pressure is 82.5 psi
